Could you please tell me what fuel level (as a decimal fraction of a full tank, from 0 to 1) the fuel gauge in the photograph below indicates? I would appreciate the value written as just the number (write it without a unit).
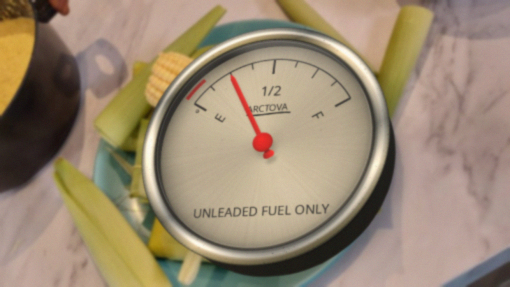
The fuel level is 0.25
